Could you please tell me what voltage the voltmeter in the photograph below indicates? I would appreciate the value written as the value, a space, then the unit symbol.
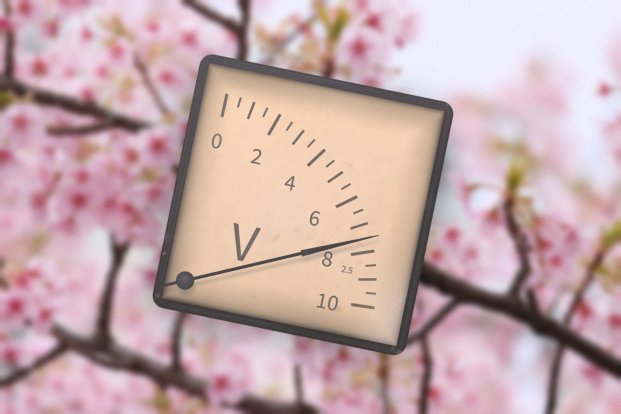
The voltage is 7.5 V
